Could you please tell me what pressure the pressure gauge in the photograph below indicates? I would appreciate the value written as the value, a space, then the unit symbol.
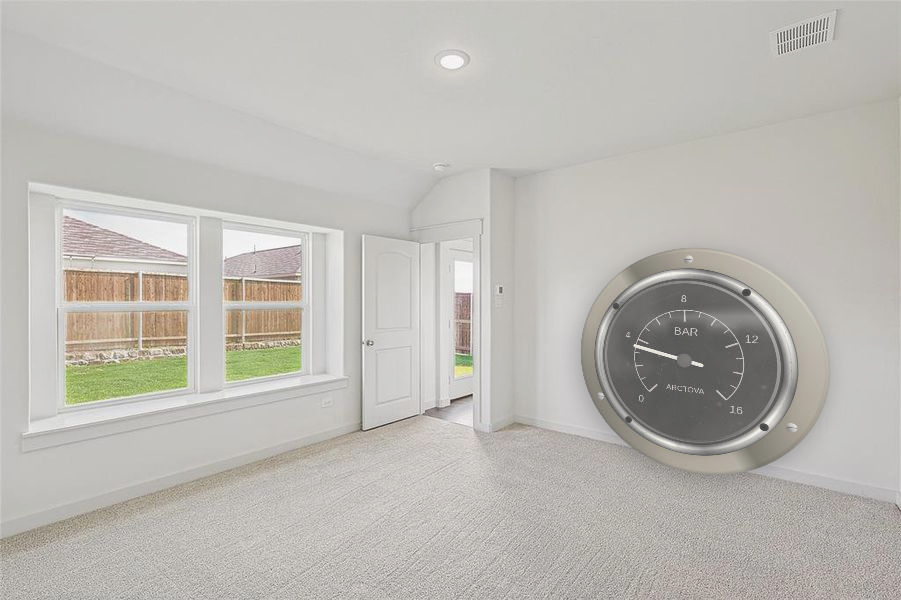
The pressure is 3.5 bar
